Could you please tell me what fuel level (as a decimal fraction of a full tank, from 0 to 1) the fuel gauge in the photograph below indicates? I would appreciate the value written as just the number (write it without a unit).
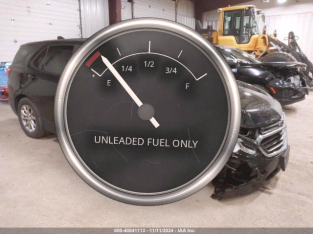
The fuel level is 0.125
